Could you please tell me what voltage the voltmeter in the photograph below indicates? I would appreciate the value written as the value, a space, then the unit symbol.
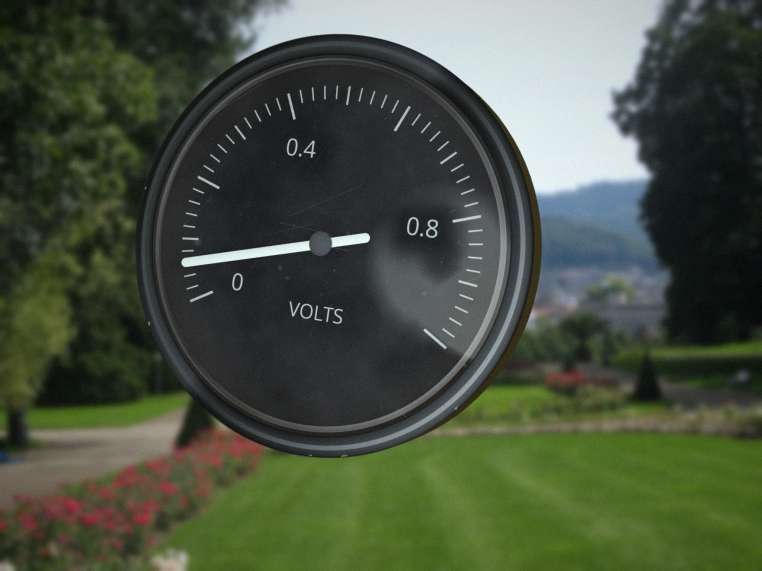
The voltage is 0.06 V
